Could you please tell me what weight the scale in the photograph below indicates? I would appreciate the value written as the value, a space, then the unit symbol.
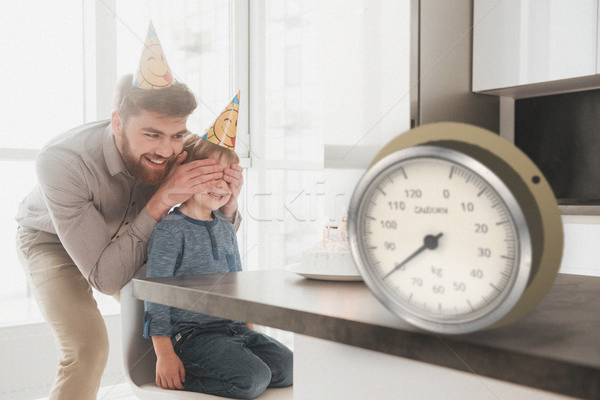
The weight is 80 kg
